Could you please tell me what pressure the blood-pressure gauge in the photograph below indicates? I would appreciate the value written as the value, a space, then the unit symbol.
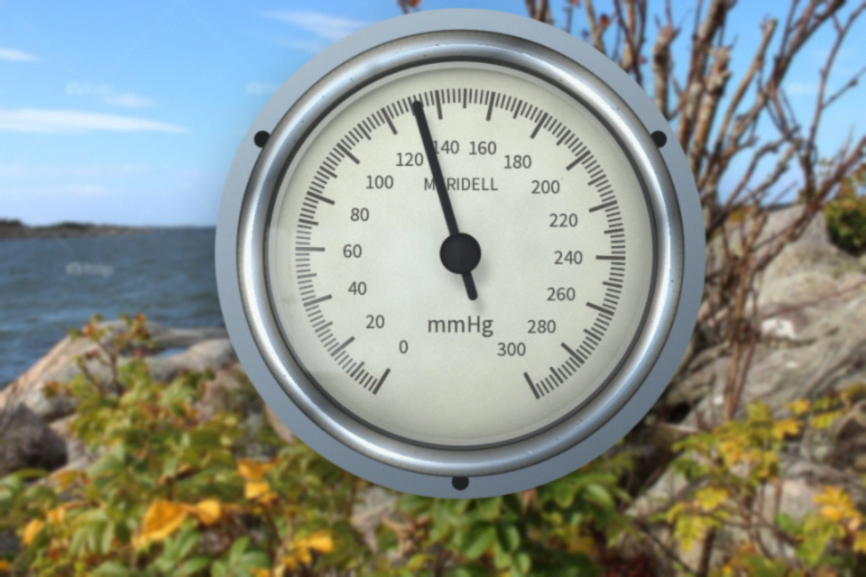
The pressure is 132 mmHg
